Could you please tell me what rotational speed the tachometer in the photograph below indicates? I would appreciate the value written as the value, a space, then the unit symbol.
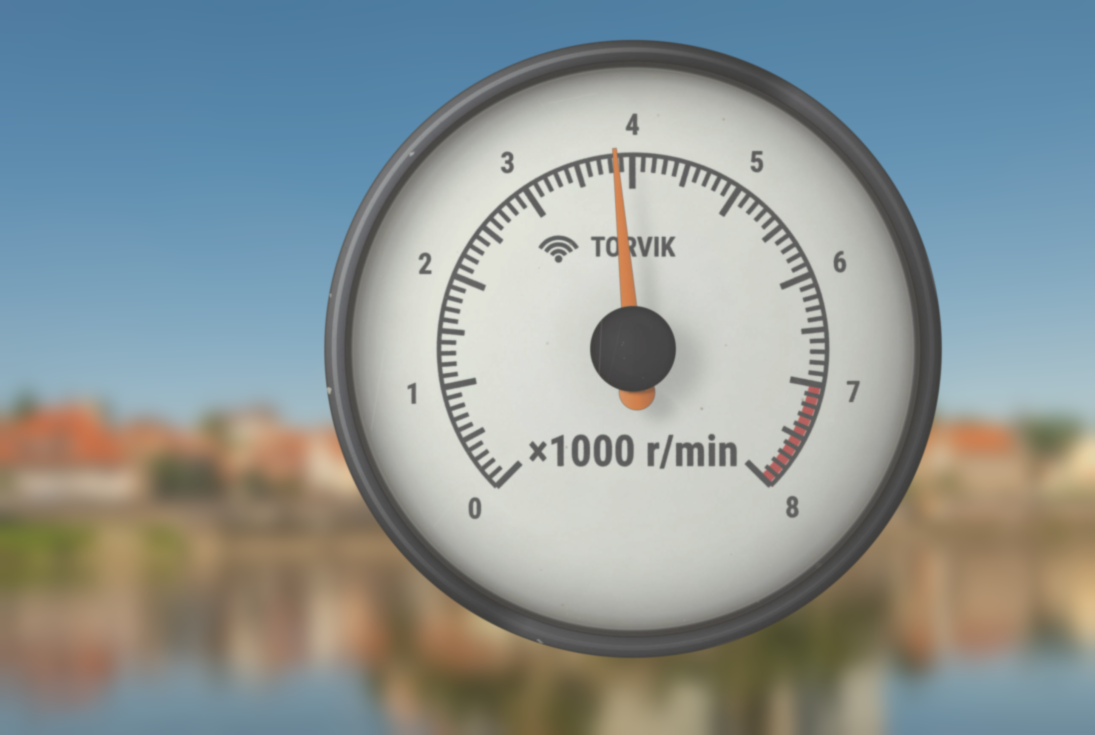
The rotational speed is 3850 rpm
